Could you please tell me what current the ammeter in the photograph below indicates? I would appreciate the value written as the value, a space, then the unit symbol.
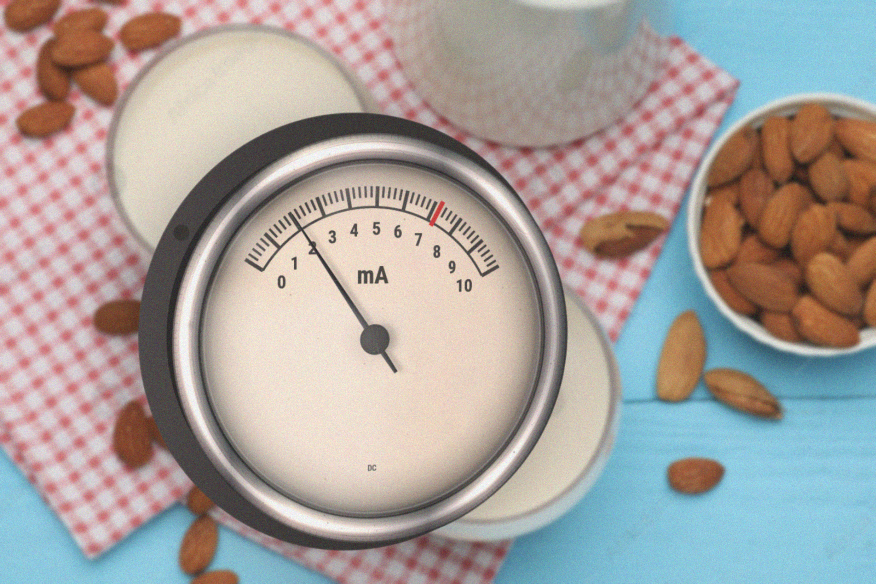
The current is 2 mA
